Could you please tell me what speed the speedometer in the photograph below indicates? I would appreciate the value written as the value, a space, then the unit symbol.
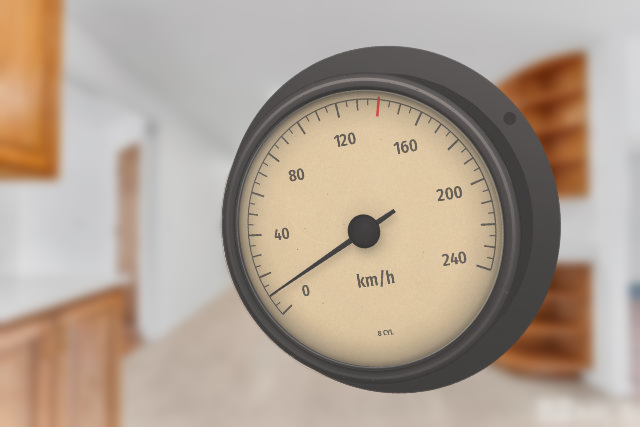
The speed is 10 km/h
